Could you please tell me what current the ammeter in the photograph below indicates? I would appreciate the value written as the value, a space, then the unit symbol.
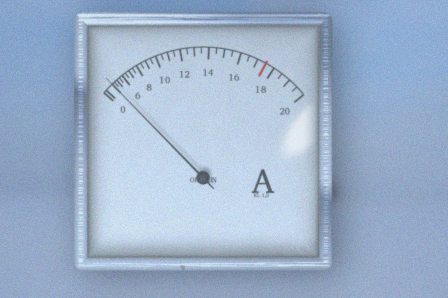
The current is 4 A
